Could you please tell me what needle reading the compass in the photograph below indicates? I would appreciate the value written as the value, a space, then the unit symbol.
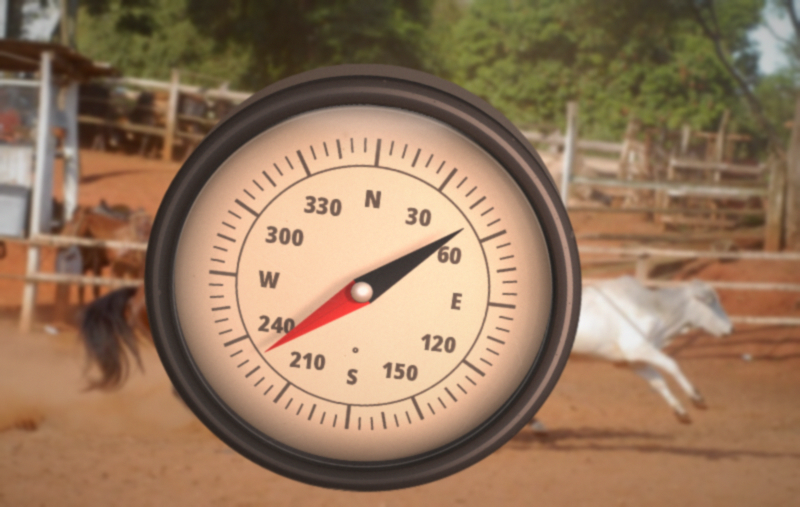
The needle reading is 230 °
